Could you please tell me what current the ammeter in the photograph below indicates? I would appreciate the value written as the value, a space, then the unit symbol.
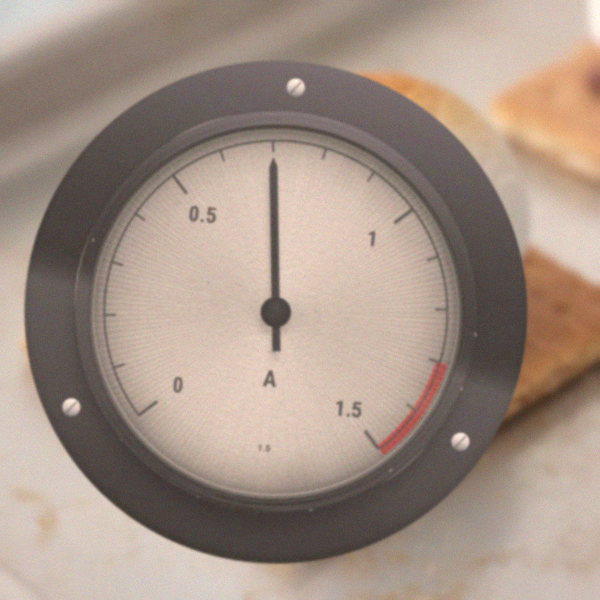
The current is 0.7 A
